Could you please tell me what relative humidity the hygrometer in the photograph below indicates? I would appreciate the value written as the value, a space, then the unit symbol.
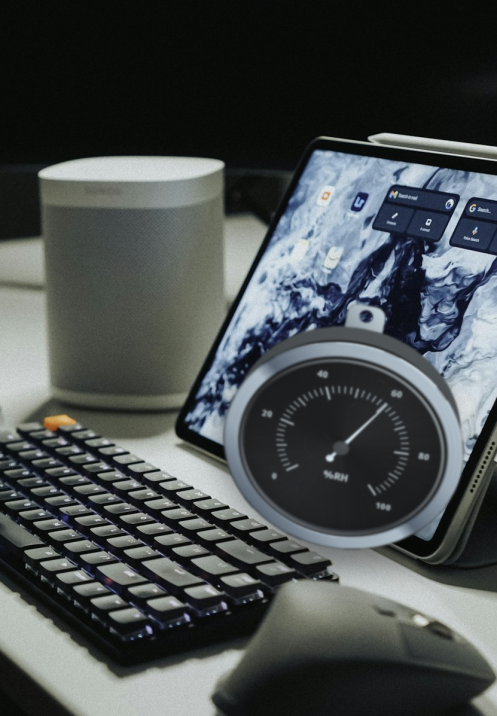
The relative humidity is 60 %
